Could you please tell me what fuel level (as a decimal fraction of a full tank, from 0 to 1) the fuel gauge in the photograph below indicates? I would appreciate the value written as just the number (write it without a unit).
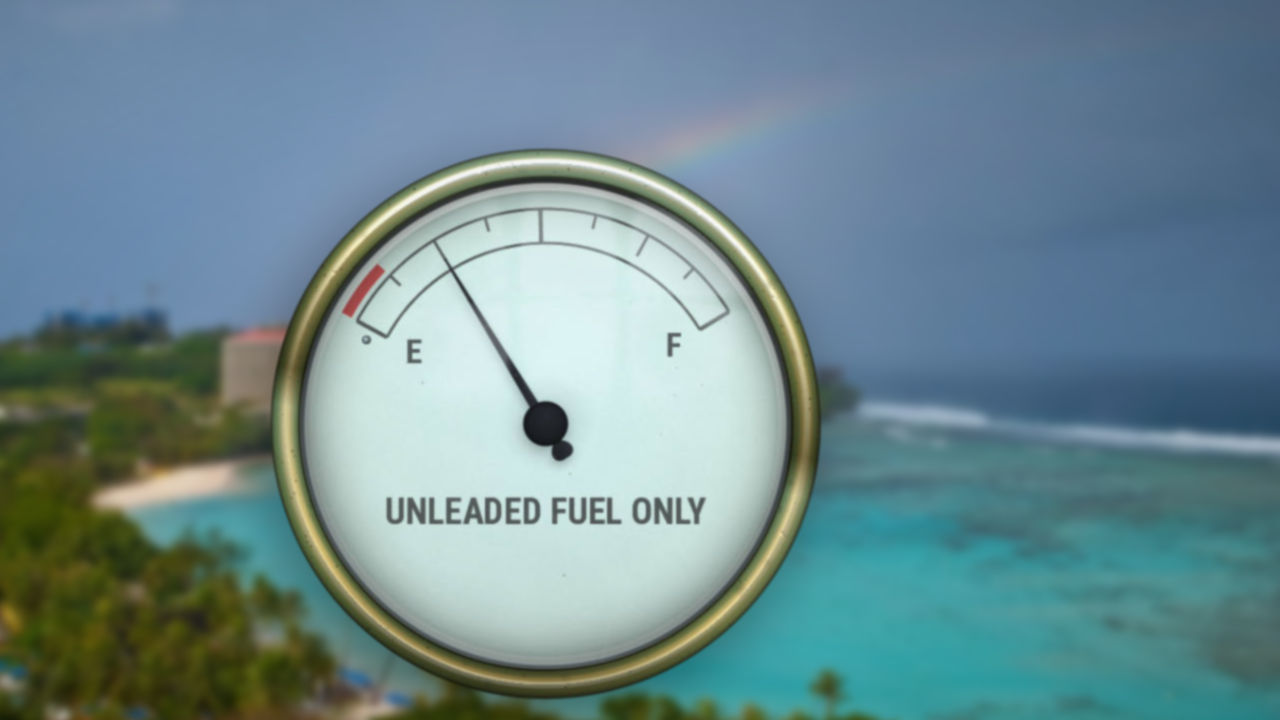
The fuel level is 0.25
